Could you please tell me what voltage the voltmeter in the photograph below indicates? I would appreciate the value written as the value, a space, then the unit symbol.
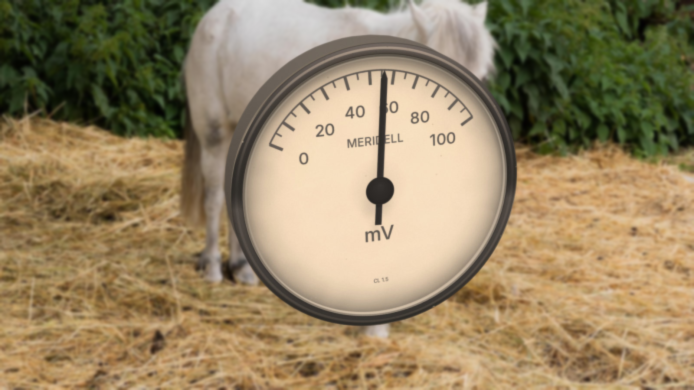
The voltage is 55 mV
